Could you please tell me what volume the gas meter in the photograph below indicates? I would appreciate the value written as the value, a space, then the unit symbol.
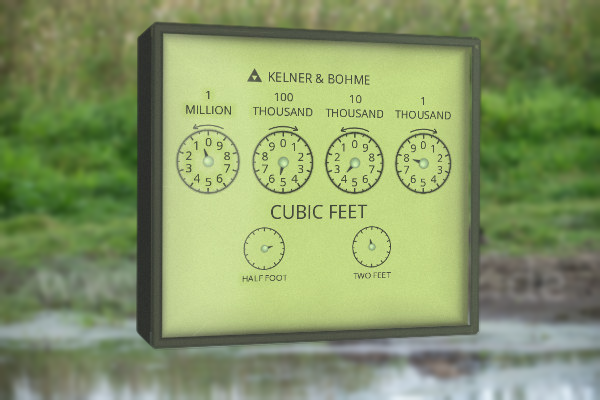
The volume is 53800 ft³
